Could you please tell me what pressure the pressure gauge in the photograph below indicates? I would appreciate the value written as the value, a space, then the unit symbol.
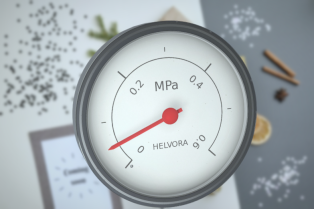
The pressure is 0.05 MPa
